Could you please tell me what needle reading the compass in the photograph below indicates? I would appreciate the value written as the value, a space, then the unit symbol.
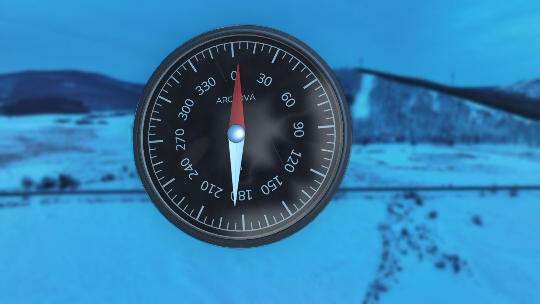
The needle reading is 5 °
